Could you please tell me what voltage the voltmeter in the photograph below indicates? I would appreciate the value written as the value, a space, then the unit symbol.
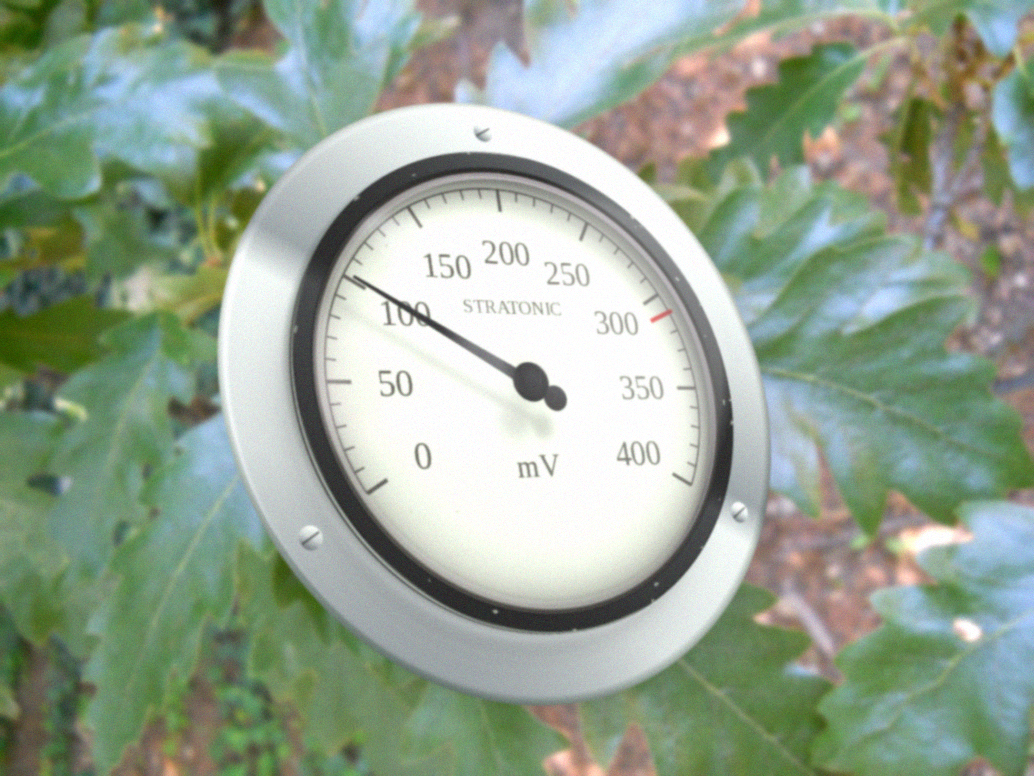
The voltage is 100 mV
